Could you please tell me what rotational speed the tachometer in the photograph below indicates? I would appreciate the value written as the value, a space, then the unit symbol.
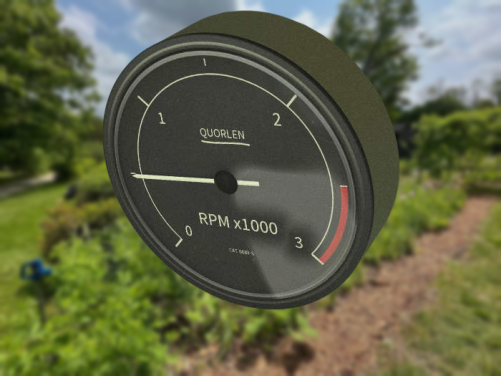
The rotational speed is 500 rpm
